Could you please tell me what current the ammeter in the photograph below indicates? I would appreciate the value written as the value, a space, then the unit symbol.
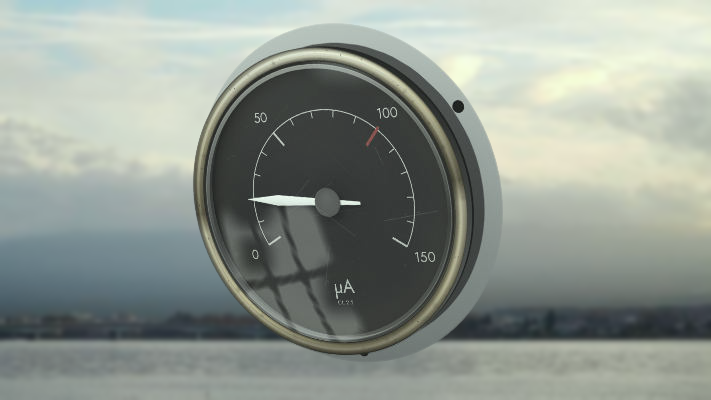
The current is 20 µA
